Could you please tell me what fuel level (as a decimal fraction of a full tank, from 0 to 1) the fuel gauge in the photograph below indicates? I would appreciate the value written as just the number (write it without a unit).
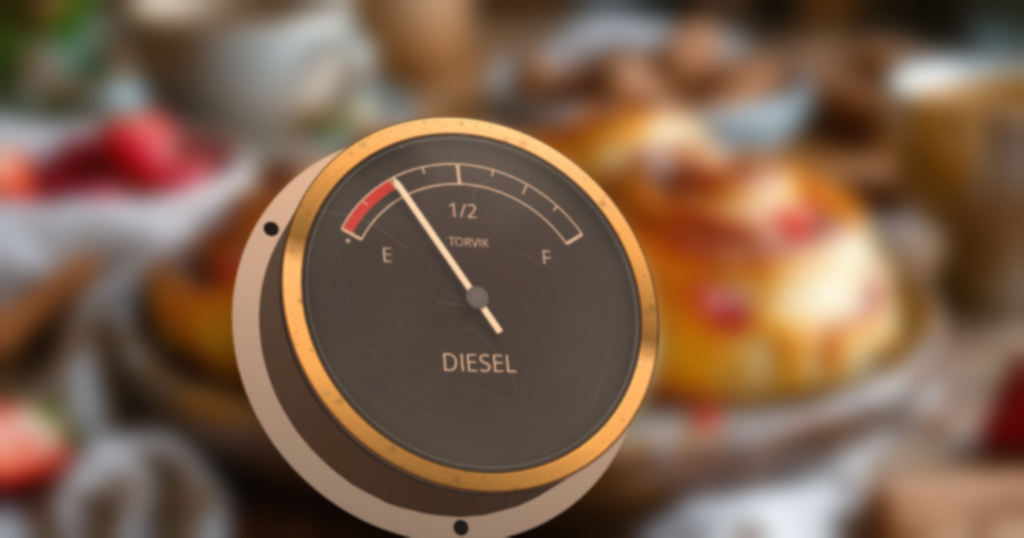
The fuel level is 0.25
